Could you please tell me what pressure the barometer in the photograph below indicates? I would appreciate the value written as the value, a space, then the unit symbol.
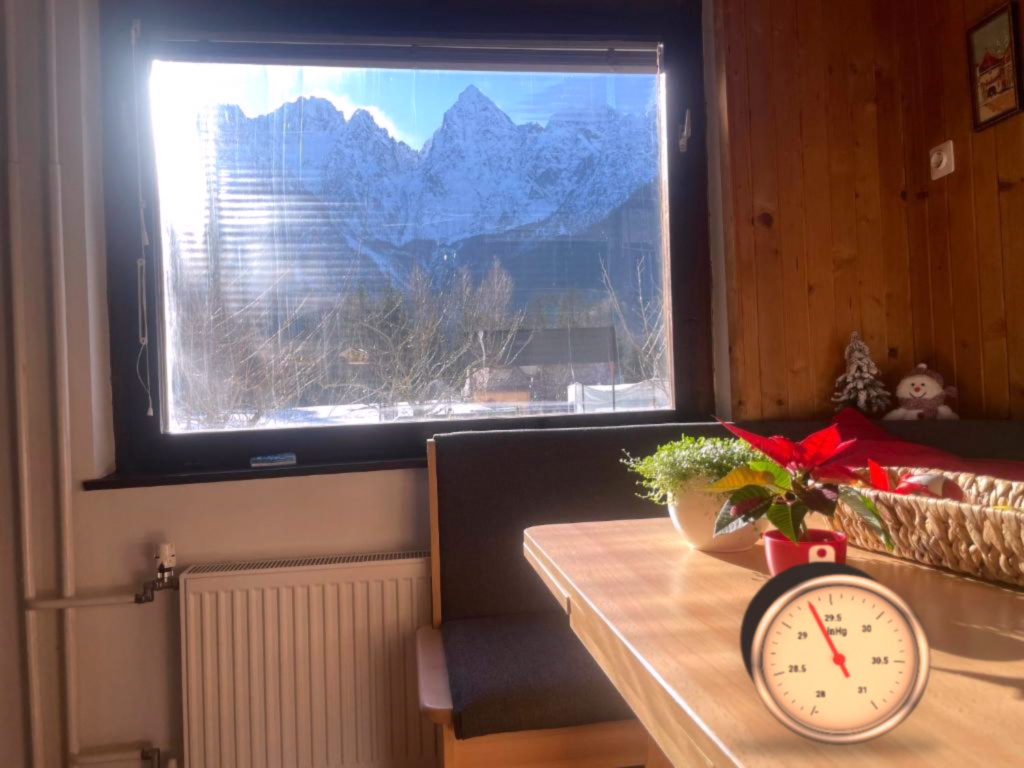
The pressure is 29.3 inHg
